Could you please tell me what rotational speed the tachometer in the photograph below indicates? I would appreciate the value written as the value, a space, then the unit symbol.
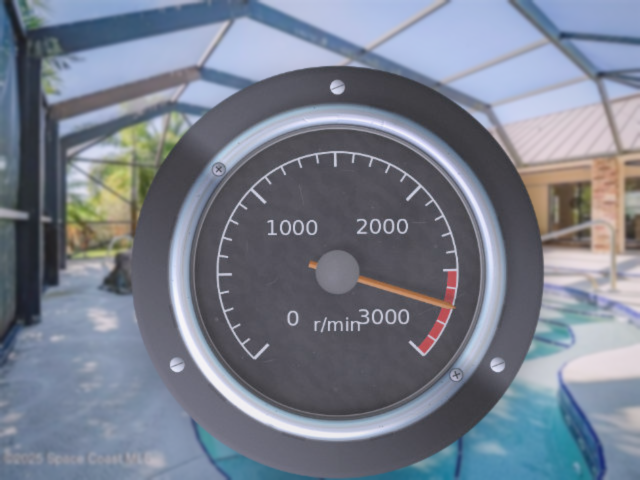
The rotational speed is 2700 rpm
